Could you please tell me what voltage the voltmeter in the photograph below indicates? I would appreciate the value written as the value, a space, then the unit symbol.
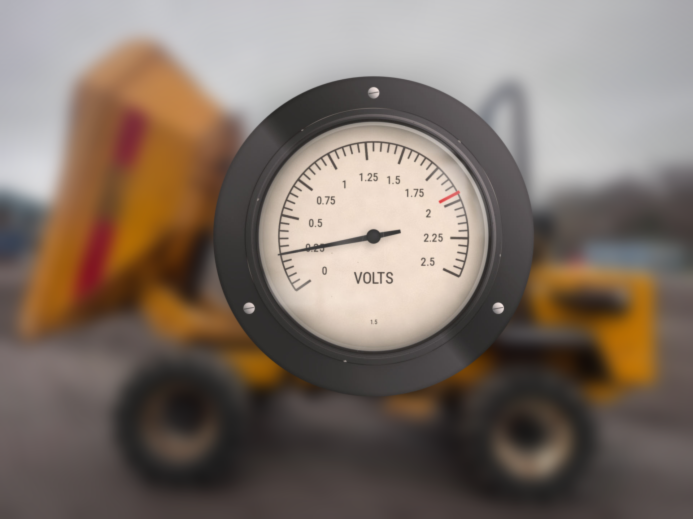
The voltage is 0.25 V
